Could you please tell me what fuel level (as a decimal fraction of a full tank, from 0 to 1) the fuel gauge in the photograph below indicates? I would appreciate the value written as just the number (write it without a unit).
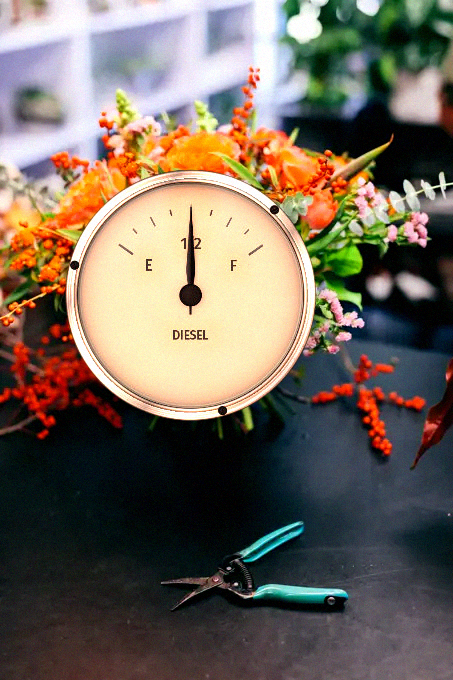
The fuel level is 0.5
